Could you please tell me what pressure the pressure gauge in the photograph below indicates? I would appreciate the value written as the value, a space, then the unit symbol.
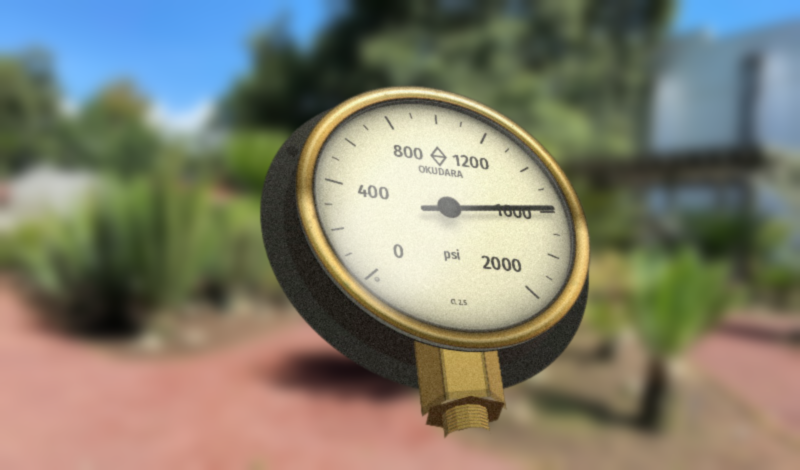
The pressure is 1600 psi
